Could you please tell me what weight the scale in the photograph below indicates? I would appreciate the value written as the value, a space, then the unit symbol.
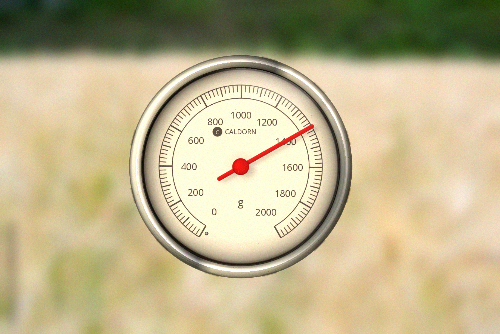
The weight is 1400 g
